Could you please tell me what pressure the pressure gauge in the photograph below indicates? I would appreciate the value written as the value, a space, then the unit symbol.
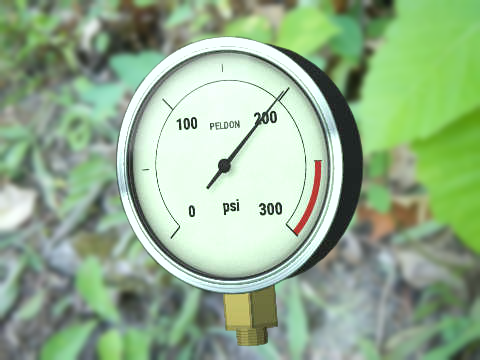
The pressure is 200 psi
